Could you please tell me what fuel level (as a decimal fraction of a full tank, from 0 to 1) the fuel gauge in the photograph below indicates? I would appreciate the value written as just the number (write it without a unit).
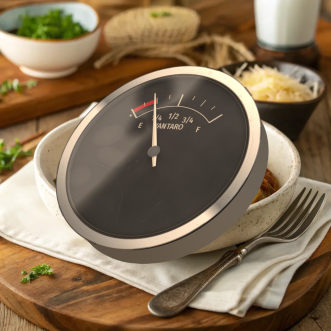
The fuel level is 0.25
